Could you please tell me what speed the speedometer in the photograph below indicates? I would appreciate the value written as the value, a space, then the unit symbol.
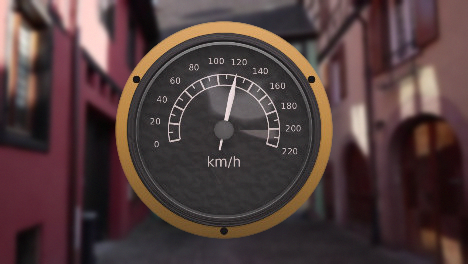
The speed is 120 km/h
